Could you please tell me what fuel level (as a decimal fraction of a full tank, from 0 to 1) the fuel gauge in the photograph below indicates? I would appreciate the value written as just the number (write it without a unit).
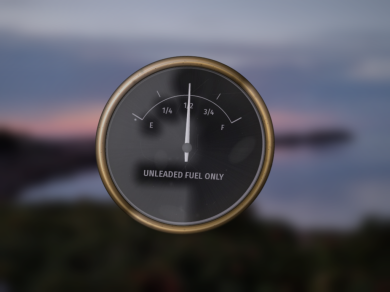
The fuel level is 0.5
